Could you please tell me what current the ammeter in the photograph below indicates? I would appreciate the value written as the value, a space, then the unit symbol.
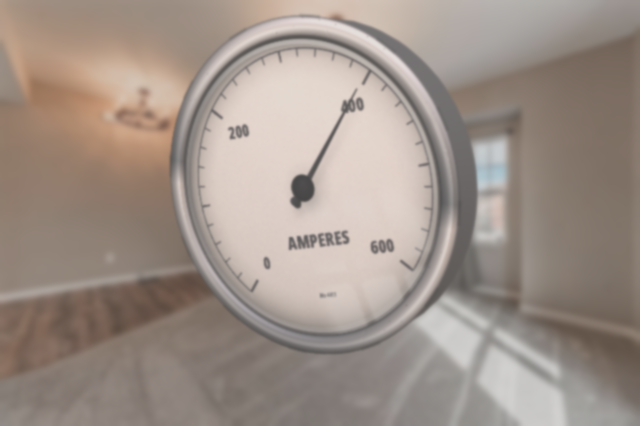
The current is 400 A
